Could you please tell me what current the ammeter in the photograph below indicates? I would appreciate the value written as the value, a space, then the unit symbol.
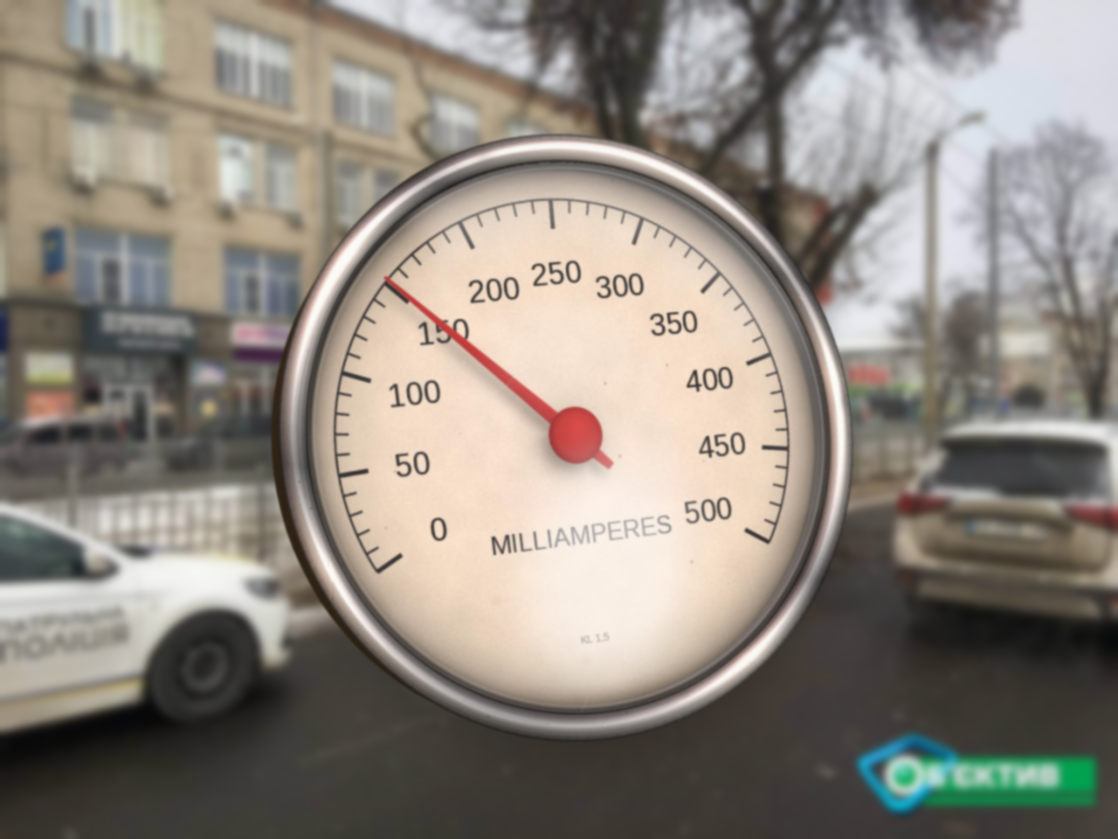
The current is 150 mA
